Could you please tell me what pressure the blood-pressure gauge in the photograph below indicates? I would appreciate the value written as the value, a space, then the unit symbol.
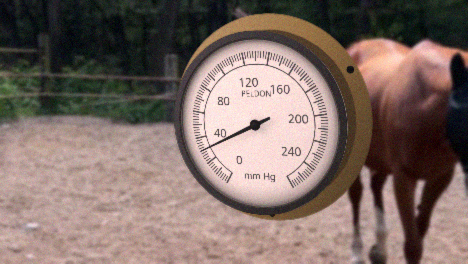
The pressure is 30 mmHg
